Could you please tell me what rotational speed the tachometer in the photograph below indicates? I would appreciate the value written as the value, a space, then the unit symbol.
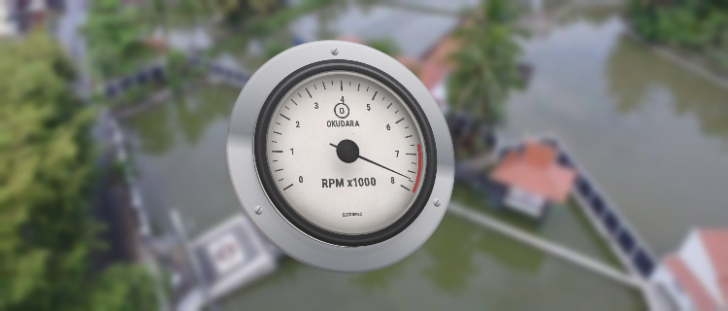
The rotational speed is 7750 rpm
